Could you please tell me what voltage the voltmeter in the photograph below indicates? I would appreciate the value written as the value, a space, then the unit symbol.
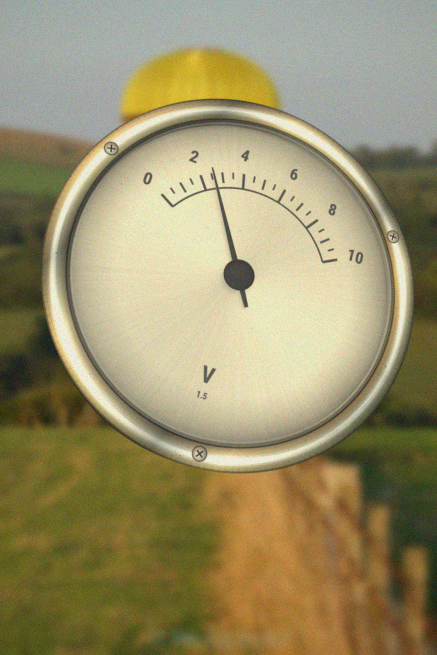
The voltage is 2.5 V
